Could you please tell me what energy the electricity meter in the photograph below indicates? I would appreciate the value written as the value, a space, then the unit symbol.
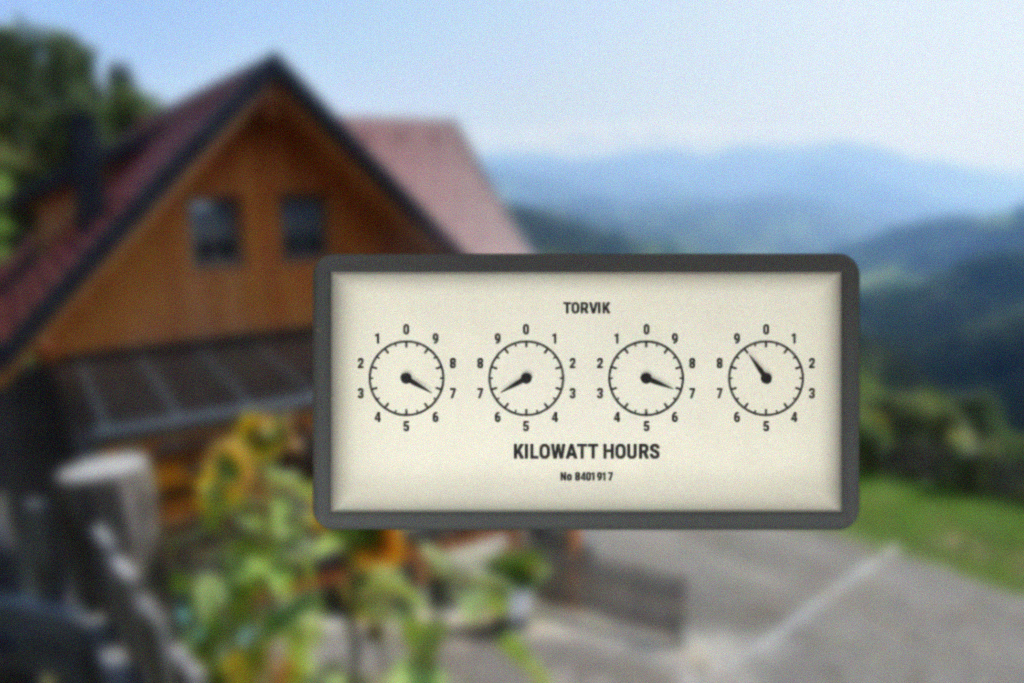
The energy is 6669 kWh
